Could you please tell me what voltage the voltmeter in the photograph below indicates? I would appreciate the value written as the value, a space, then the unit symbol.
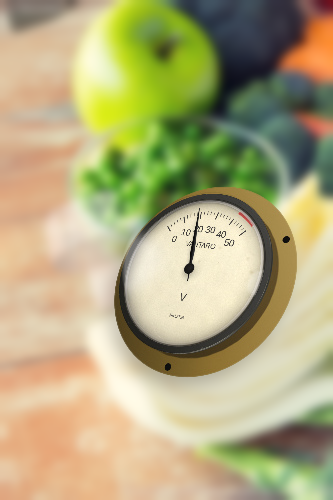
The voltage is 20 V
